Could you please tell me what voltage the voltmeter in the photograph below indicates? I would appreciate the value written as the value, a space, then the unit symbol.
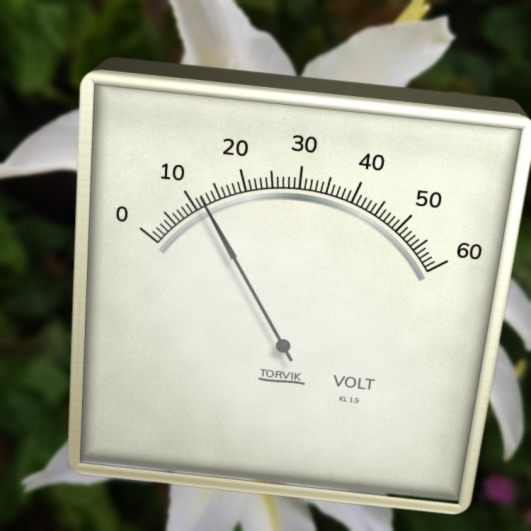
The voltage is 12 V
